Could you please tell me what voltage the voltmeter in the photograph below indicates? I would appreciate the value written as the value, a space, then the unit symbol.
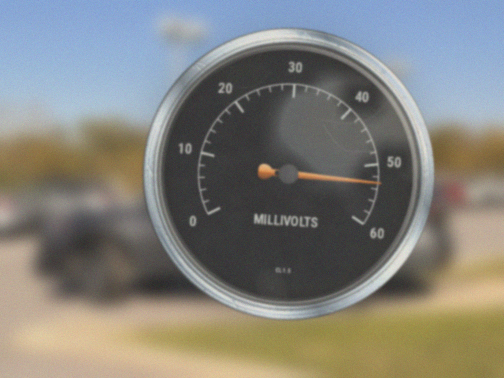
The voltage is 53 mV
